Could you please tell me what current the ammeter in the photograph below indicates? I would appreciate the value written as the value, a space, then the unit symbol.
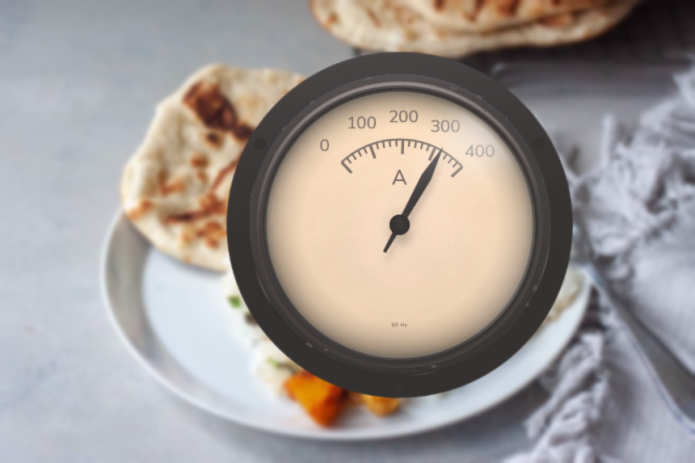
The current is 320 A
